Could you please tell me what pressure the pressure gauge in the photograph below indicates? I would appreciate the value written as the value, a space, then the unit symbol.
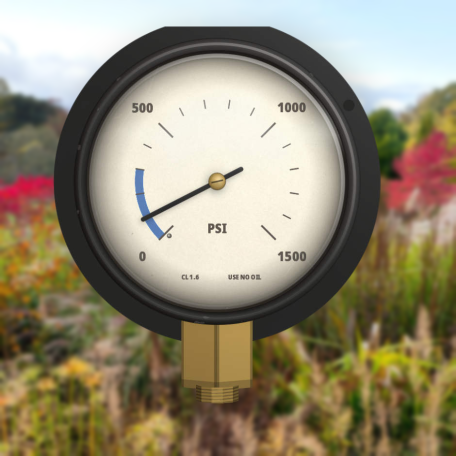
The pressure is 100 psi
